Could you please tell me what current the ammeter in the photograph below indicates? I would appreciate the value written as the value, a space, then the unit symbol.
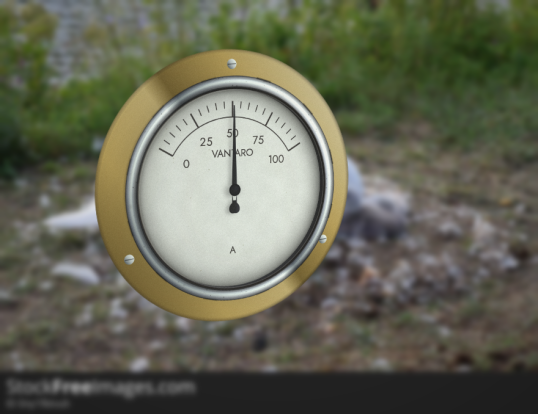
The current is 50 A
